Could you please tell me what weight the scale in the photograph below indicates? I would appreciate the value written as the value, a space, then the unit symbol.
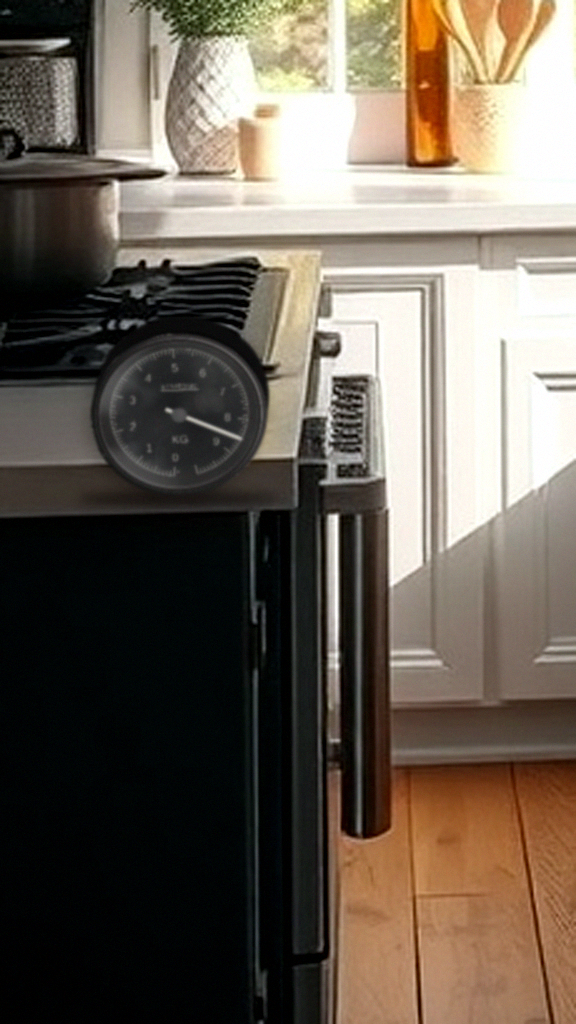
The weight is 8.5 kg
